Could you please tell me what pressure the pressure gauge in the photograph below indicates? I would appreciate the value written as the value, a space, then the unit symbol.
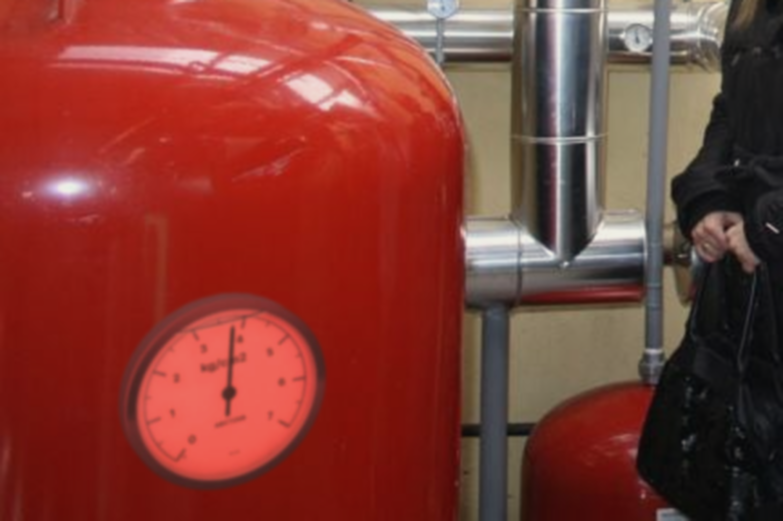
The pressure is 3.75 kg/cm²
